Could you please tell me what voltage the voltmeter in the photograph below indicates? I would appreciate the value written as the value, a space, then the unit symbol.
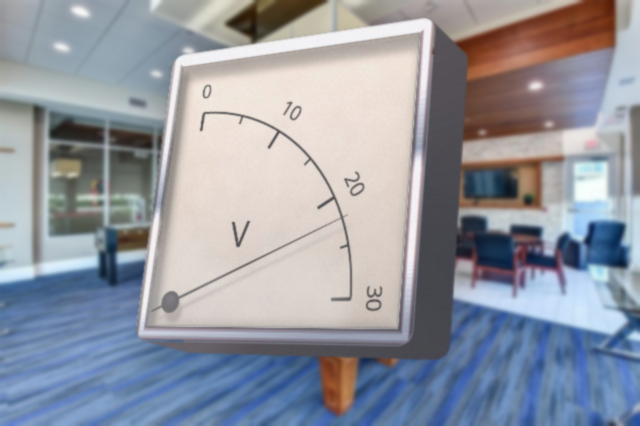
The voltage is 22.5 V
